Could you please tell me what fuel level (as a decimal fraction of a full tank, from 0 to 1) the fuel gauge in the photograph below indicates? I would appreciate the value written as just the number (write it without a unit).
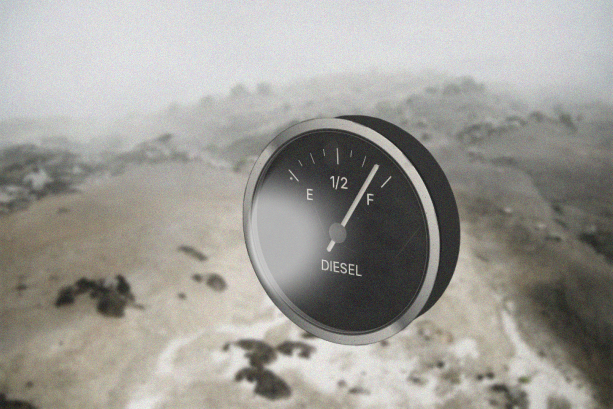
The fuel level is 0.875
